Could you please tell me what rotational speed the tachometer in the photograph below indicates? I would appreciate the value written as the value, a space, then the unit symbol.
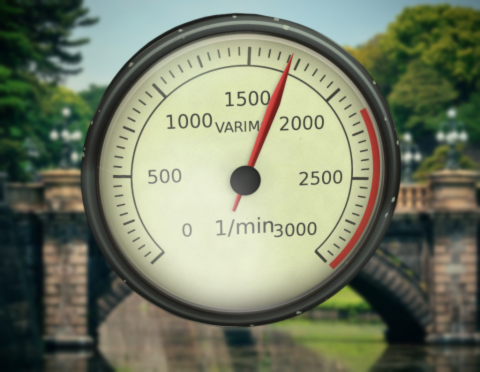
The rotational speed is 1700 rpm
